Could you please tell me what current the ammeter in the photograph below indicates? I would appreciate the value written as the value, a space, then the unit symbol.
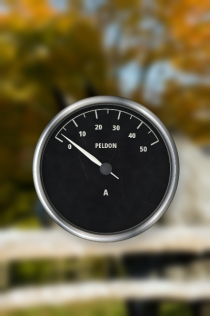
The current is 2.5 A
